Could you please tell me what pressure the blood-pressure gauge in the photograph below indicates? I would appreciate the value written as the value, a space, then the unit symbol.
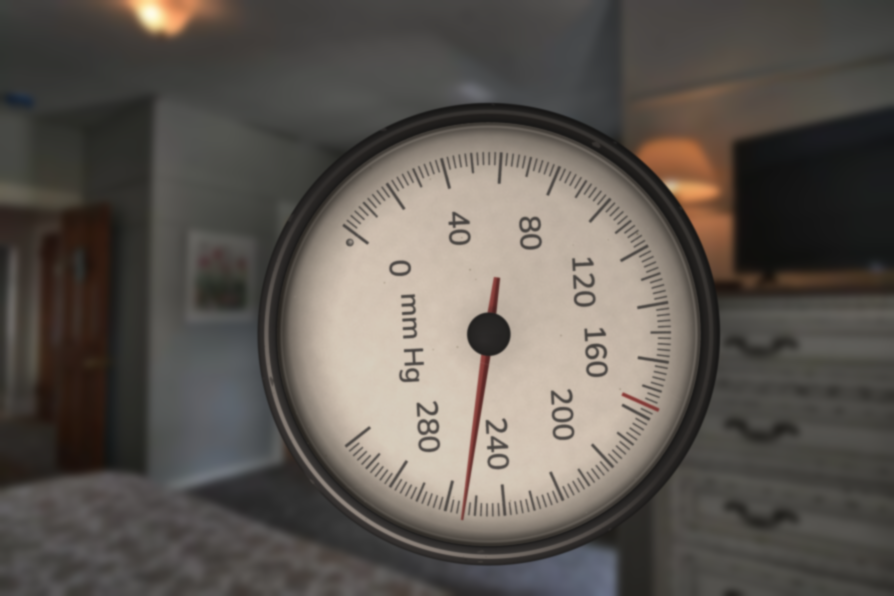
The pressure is 254 mmHg
